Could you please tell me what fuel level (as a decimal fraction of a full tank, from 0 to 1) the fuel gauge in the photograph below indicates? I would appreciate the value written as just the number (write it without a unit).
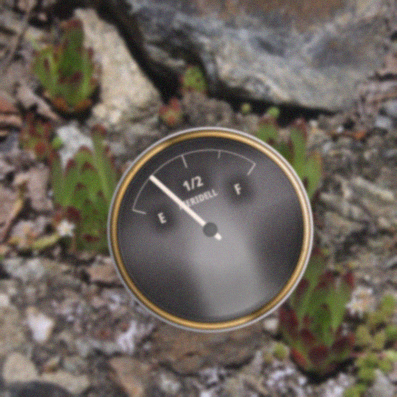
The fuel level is 0.25
